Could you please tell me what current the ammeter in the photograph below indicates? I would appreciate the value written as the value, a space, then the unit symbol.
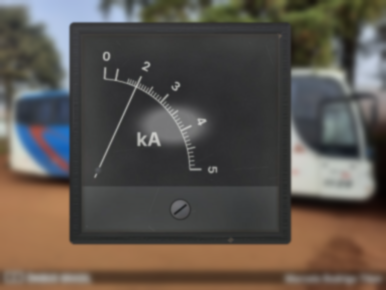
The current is 2 kA
